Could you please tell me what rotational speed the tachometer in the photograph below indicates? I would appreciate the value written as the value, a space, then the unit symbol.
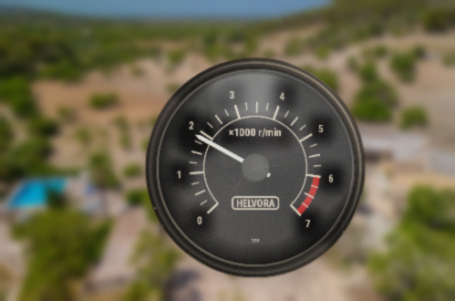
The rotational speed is 1875 rpm
